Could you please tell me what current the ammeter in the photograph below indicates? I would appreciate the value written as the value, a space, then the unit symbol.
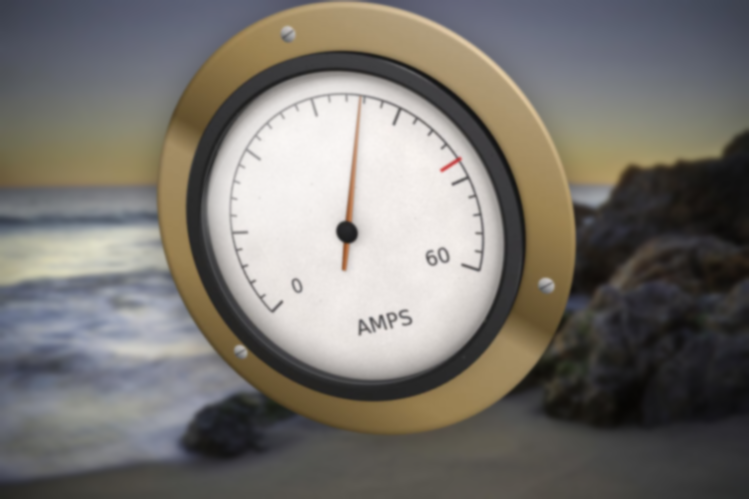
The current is 36 A
